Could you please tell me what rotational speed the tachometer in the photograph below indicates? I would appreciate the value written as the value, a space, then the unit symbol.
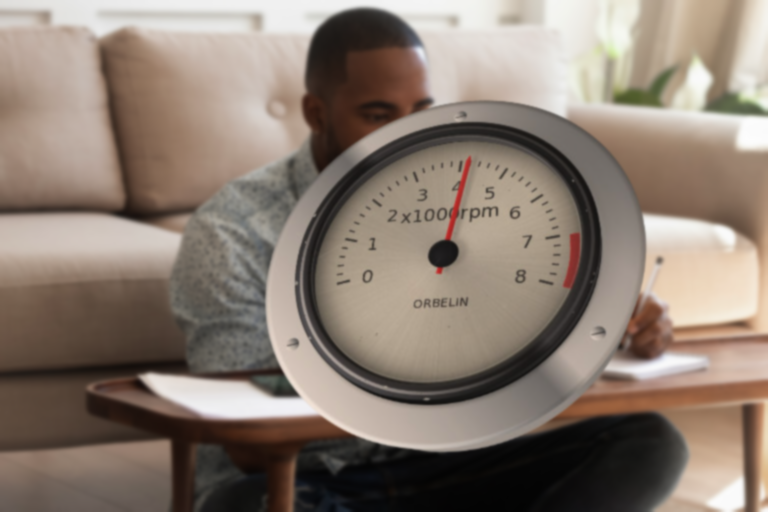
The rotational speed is 4200 rpm
